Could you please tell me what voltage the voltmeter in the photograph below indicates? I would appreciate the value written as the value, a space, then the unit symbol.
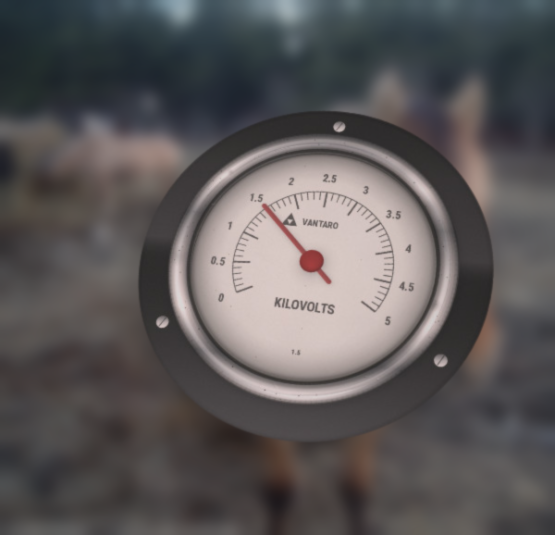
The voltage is 1.5 kV
